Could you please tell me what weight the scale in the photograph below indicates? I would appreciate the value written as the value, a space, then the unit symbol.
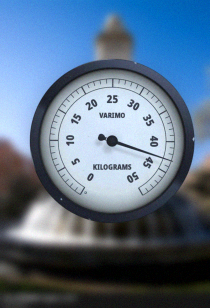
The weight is 43 kg
